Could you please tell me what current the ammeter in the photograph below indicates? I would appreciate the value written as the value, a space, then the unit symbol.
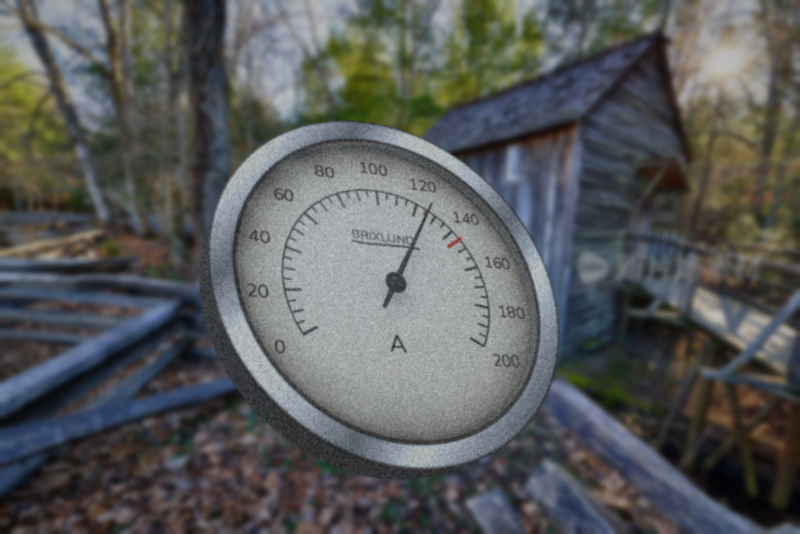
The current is 125 A
